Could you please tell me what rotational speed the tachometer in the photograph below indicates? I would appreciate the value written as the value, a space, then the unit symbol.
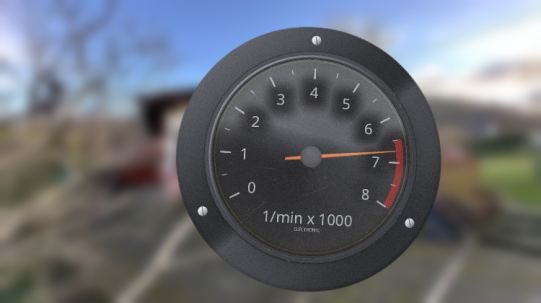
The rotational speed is 6750 rpm
